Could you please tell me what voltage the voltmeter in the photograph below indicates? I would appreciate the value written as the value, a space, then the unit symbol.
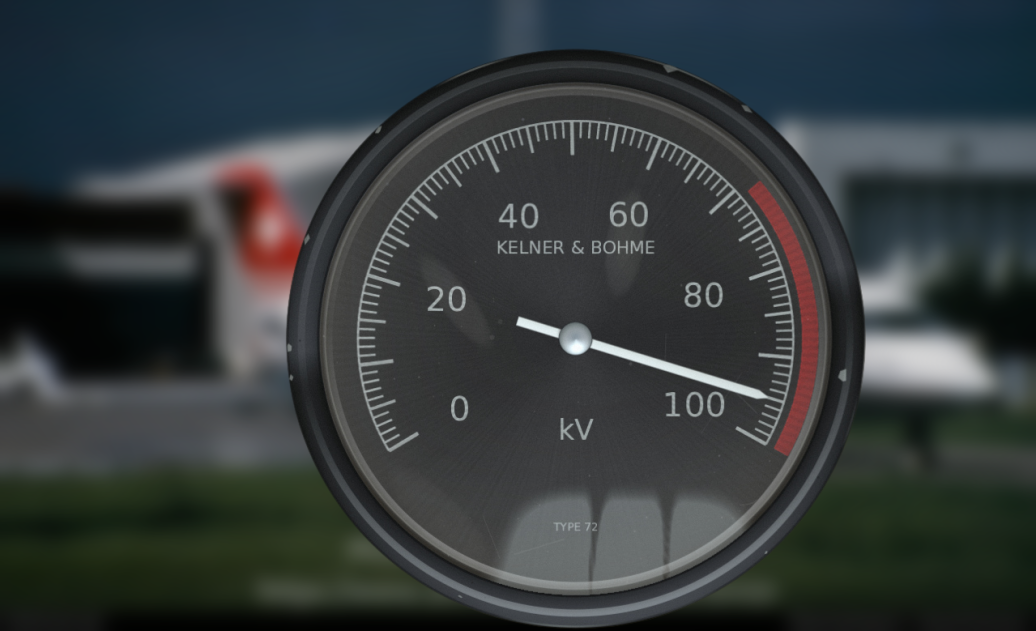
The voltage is 95 kV
